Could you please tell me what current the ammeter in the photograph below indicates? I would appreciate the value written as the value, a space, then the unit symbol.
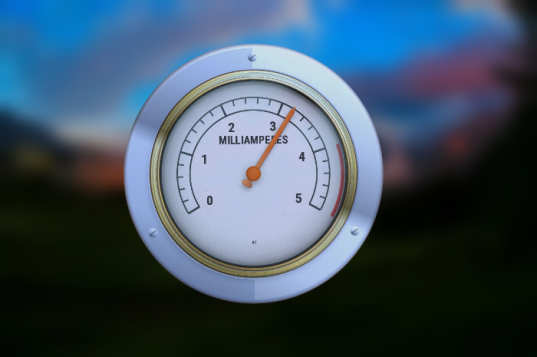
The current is 3.2 mA
